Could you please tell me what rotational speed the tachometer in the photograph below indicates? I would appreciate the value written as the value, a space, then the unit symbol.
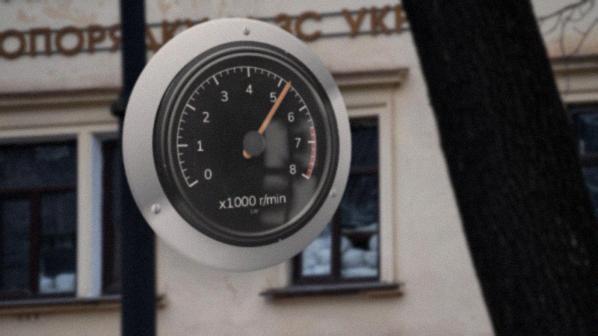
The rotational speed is 5200 rpm
